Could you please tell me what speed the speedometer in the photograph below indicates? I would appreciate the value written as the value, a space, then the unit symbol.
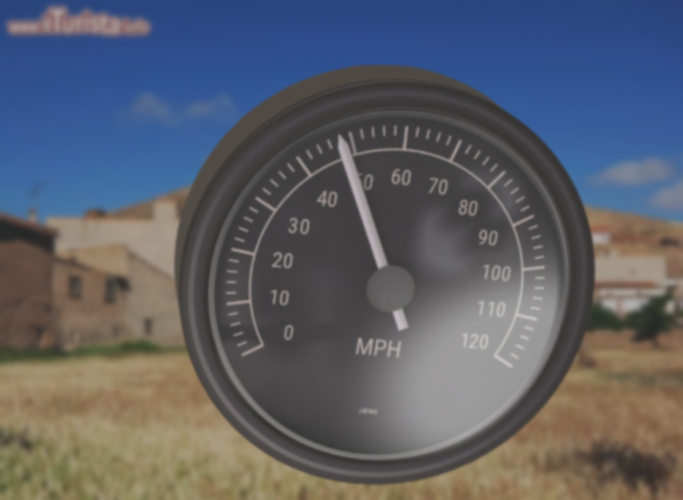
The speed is 48 mph
